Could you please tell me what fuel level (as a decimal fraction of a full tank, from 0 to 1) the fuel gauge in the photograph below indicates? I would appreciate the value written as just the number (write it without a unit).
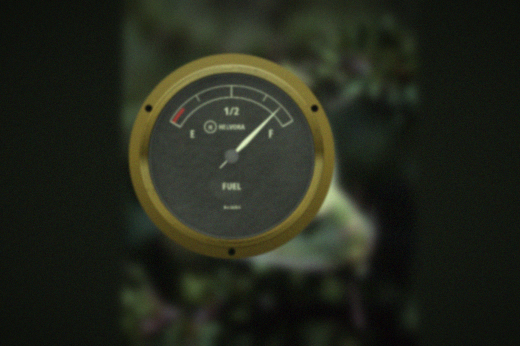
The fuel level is 0.875
